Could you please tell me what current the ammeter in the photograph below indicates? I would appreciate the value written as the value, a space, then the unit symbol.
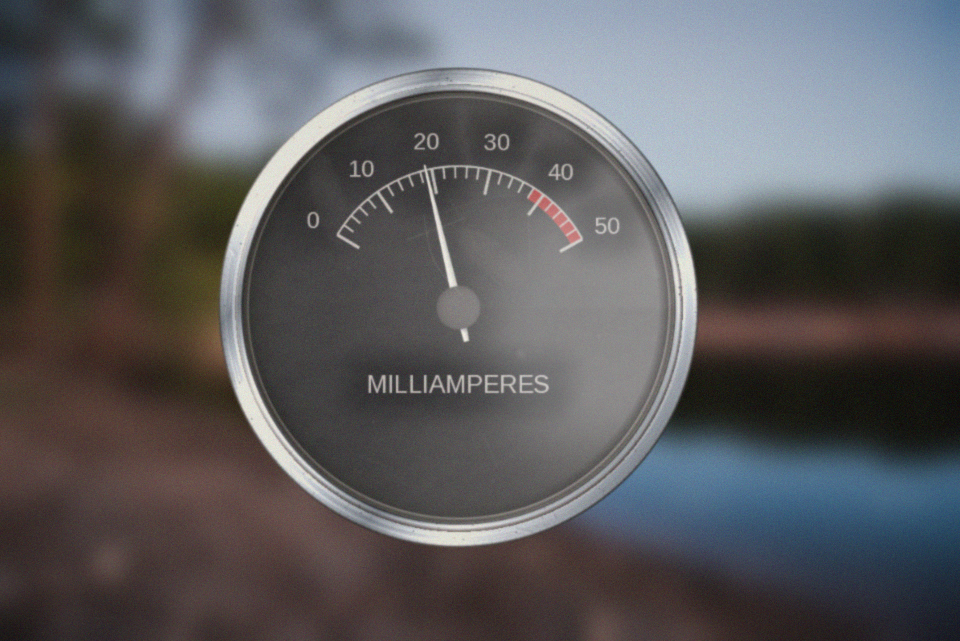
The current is 19 mA
